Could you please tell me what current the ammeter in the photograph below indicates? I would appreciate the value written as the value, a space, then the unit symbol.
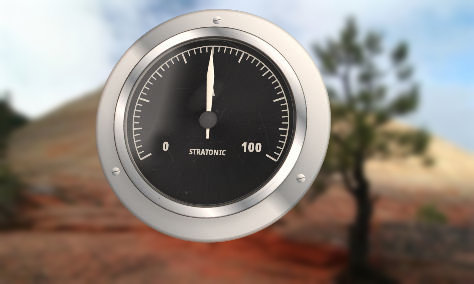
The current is 50 A
